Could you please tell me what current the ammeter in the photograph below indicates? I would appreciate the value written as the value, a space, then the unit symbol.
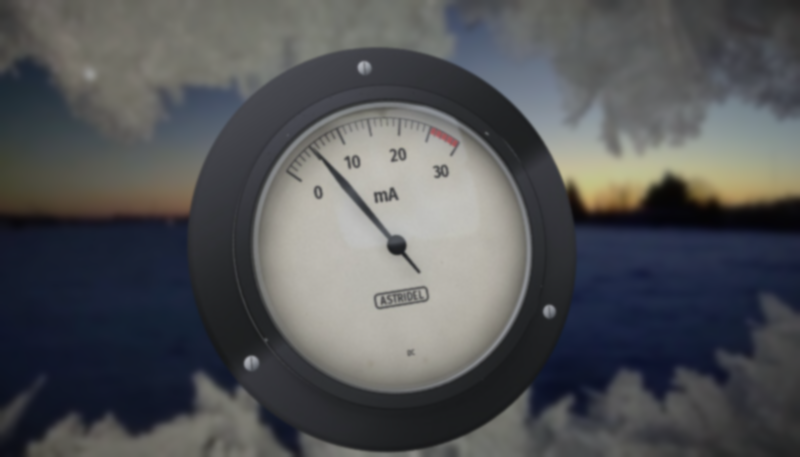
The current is 5 mA
